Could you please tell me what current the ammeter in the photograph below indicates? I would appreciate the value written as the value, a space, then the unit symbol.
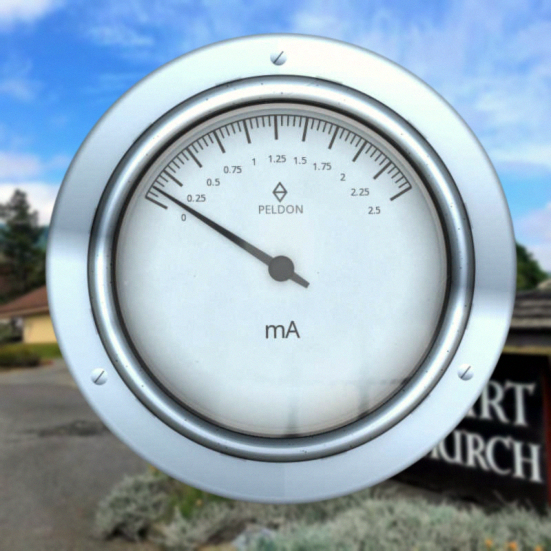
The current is 0.1 mA
